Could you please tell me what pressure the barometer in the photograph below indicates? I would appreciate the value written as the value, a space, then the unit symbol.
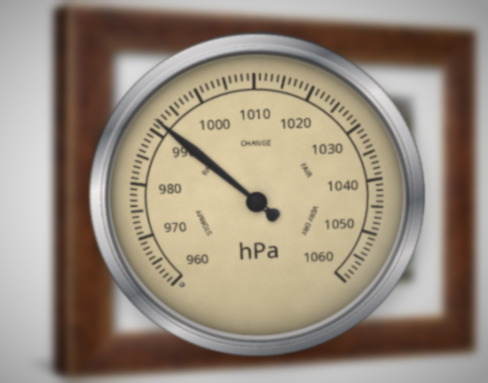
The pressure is 992 hPa
